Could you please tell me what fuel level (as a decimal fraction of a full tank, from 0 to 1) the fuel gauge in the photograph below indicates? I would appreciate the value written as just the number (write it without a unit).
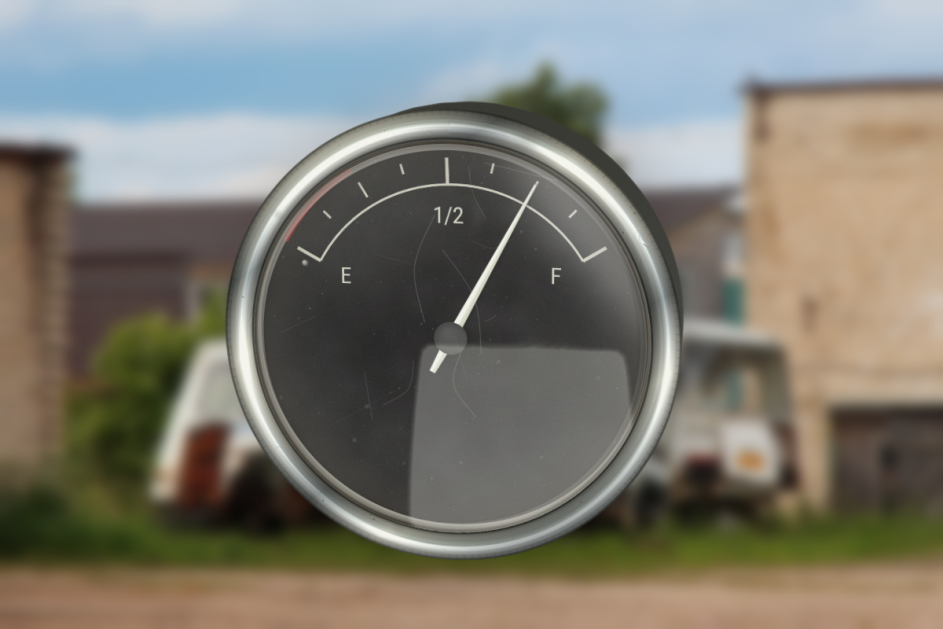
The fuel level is 0.75
